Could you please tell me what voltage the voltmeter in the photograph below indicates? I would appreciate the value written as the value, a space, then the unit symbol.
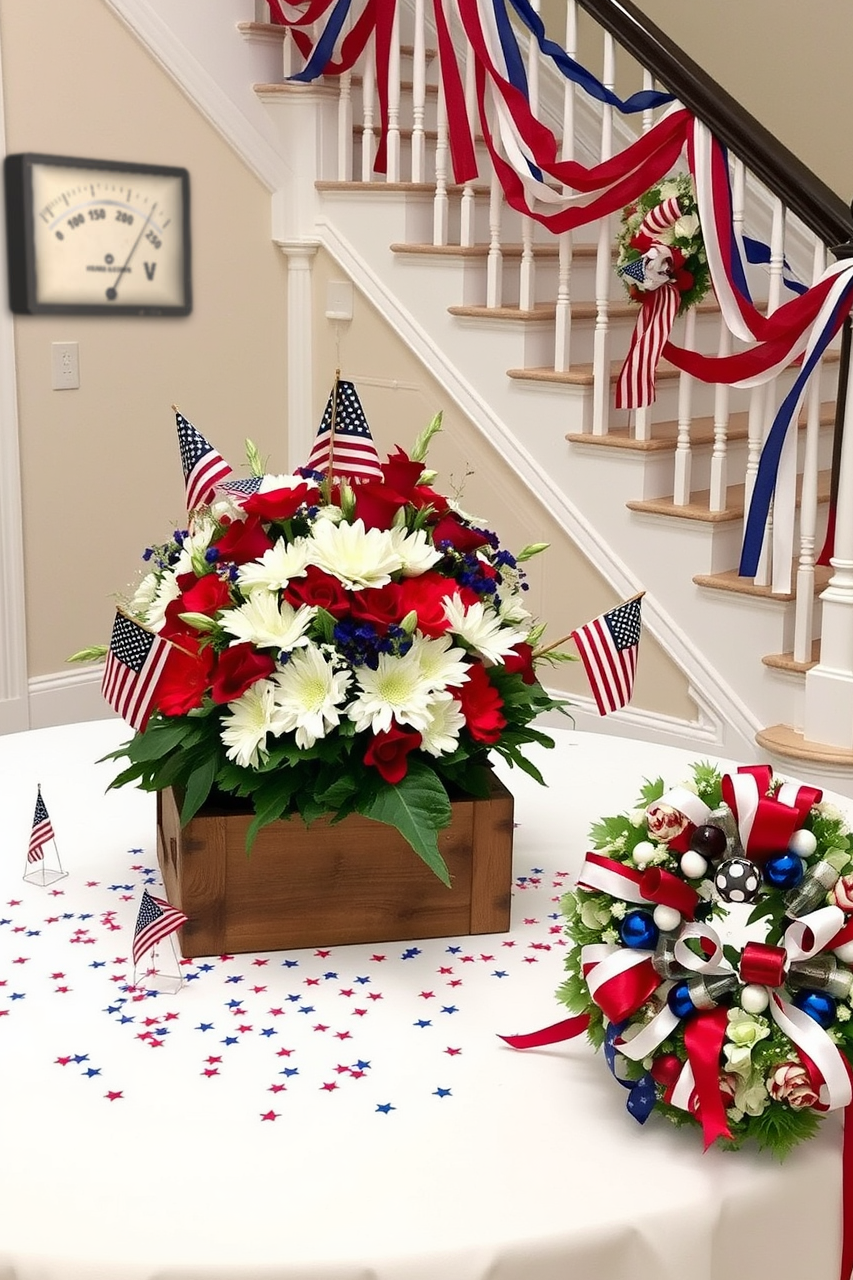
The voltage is 230 V
